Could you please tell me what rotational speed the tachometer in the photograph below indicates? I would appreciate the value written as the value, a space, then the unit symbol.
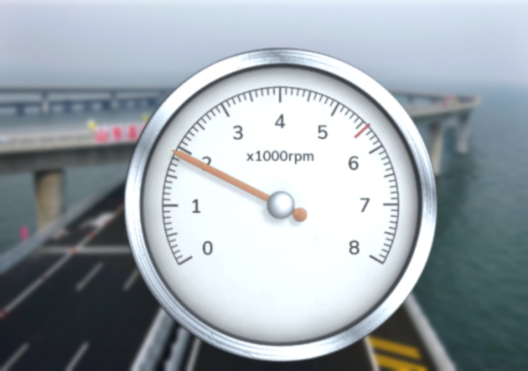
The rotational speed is 1900 rpm
